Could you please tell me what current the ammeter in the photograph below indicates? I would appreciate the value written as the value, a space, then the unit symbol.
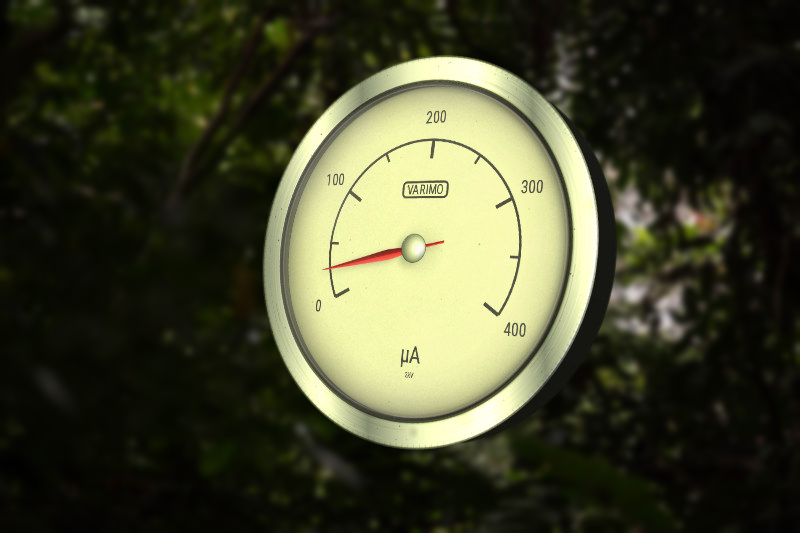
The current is 25 µA
